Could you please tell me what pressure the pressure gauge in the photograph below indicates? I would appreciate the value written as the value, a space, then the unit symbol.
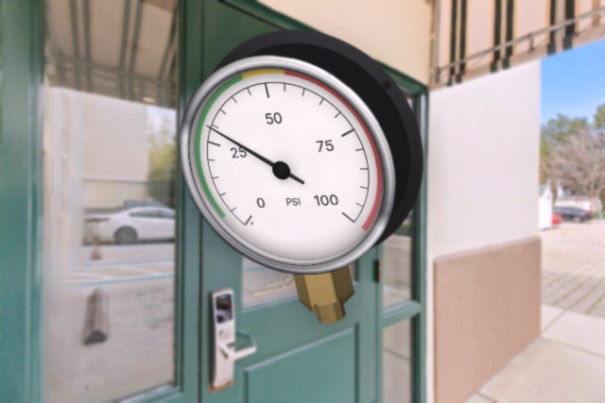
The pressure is 30 psi
